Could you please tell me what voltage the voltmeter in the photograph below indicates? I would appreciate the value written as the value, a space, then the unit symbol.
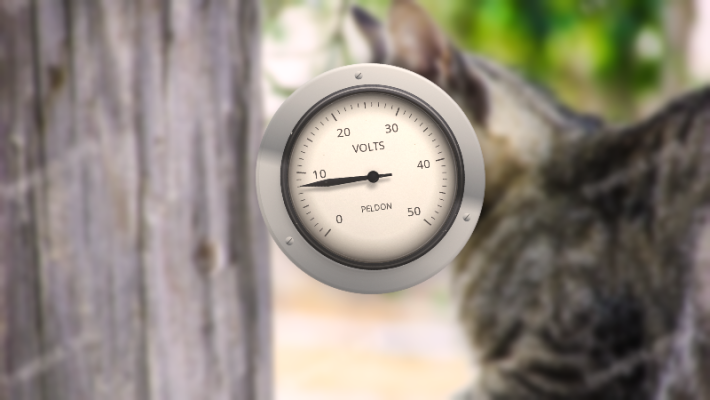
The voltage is 8 V
